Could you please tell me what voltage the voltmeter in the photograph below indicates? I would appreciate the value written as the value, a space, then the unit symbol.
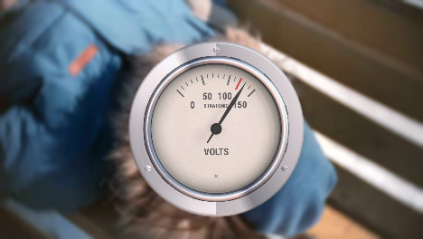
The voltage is 130 V
